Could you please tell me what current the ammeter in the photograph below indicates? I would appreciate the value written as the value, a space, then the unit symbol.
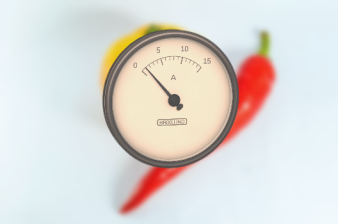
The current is 1 A
